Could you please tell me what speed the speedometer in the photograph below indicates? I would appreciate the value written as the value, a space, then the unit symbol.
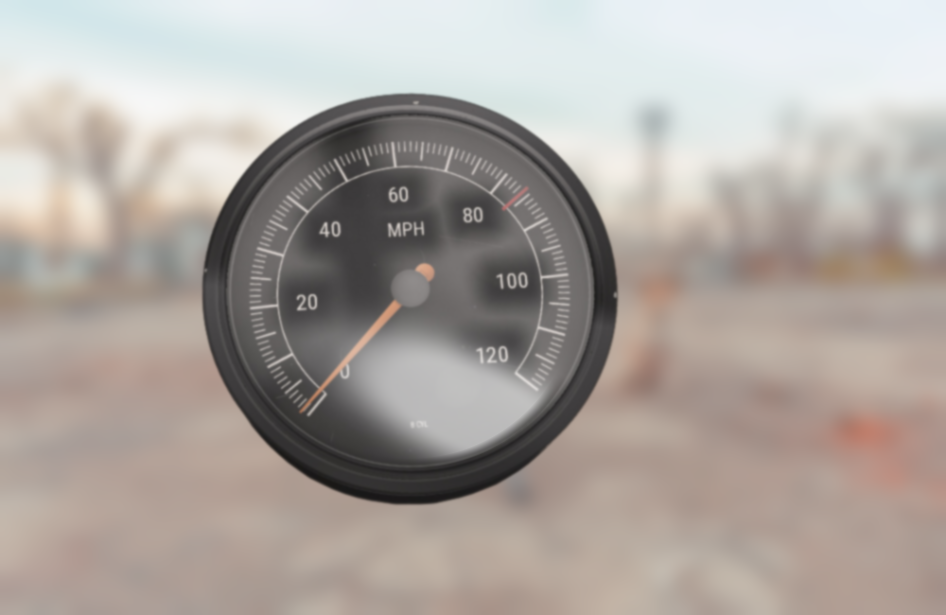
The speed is 1 mph
